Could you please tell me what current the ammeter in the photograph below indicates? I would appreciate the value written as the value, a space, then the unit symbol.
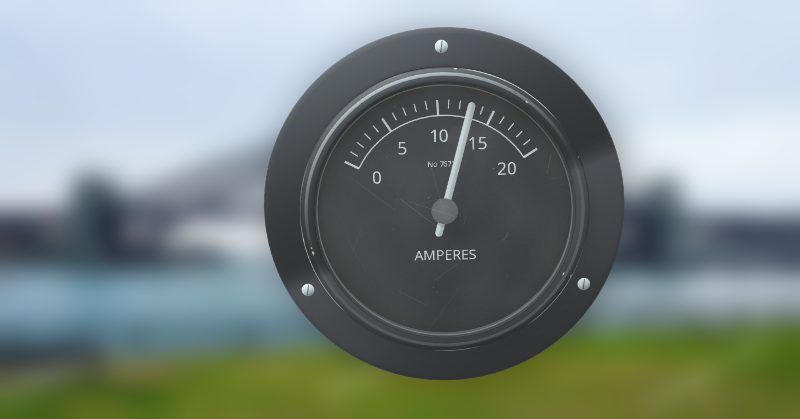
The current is 13 A
